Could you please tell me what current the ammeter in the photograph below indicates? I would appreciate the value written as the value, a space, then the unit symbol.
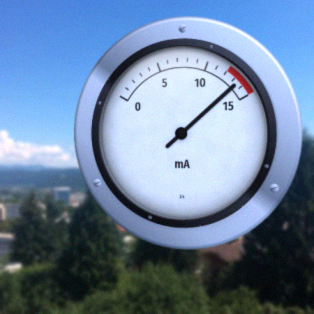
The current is 13.5 mA
